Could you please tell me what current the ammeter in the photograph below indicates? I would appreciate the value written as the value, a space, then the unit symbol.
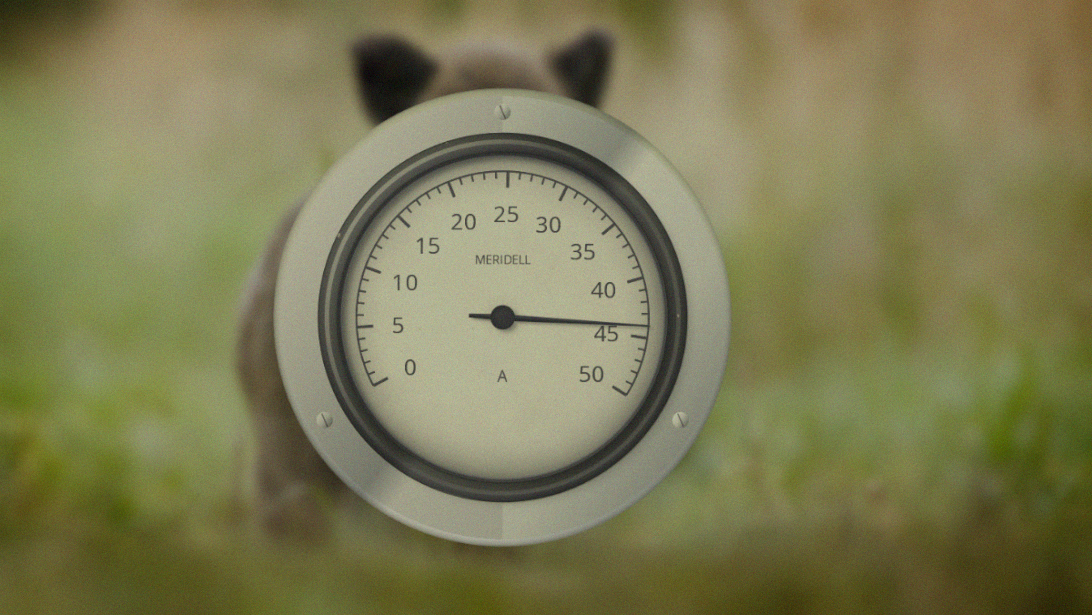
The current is 44 A
